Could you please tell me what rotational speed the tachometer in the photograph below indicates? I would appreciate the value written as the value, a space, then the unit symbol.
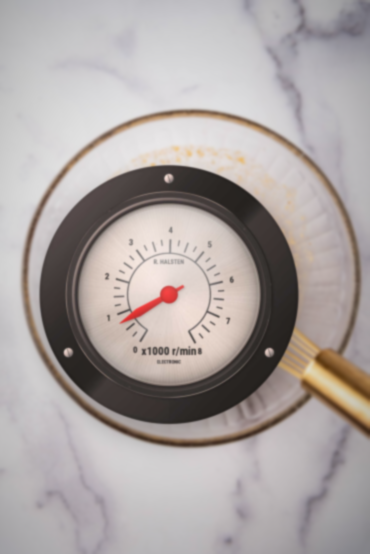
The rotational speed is 750 rpm
